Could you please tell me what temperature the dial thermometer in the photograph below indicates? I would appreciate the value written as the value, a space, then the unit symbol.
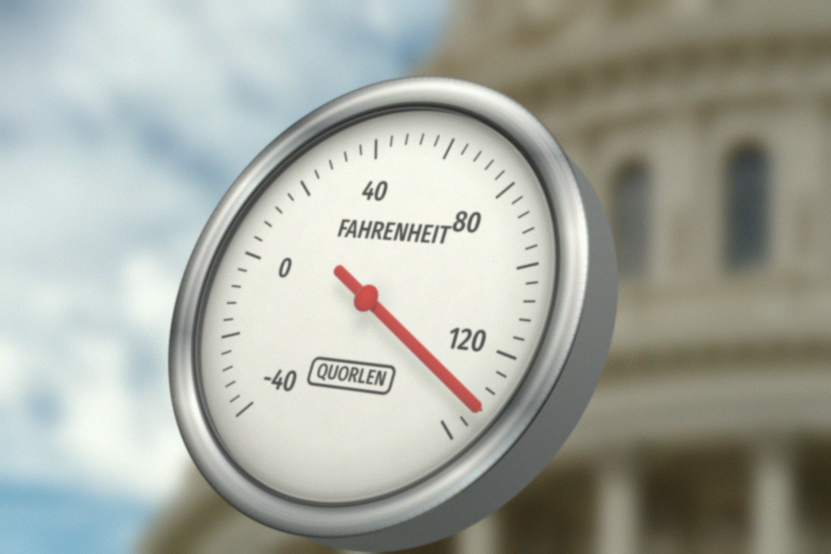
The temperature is 132 °F
